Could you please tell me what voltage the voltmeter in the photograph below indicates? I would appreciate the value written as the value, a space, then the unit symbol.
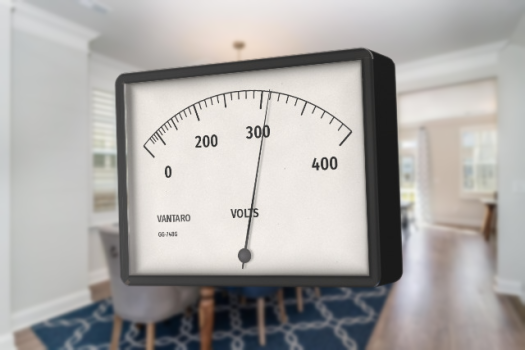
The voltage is 310 V
